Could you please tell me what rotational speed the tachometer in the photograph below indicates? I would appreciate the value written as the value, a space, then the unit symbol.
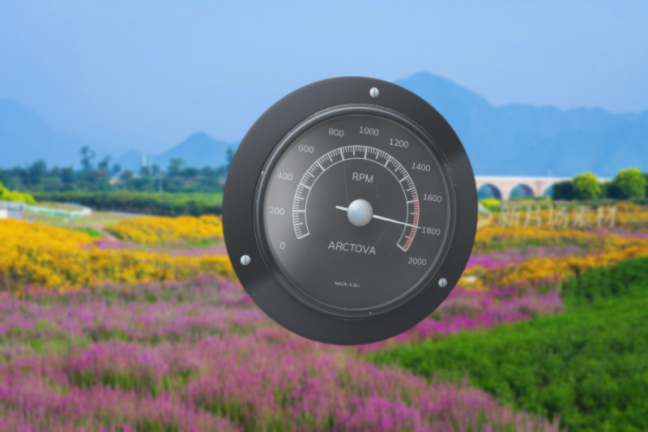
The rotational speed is 1800 rpm
